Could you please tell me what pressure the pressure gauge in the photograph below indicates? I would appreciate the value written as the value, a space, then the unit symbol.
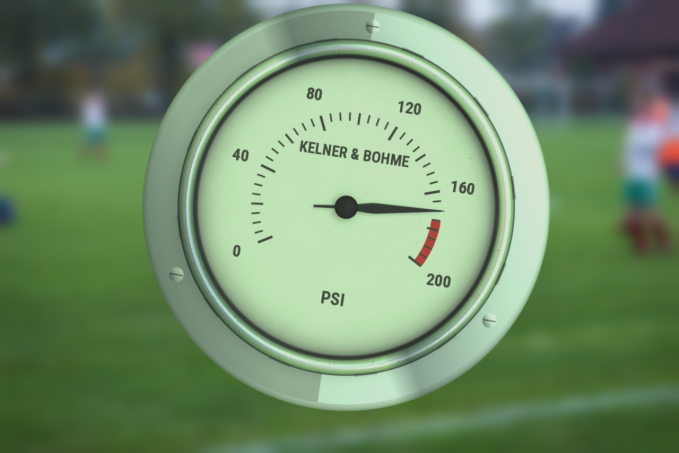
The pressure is 170 psi
